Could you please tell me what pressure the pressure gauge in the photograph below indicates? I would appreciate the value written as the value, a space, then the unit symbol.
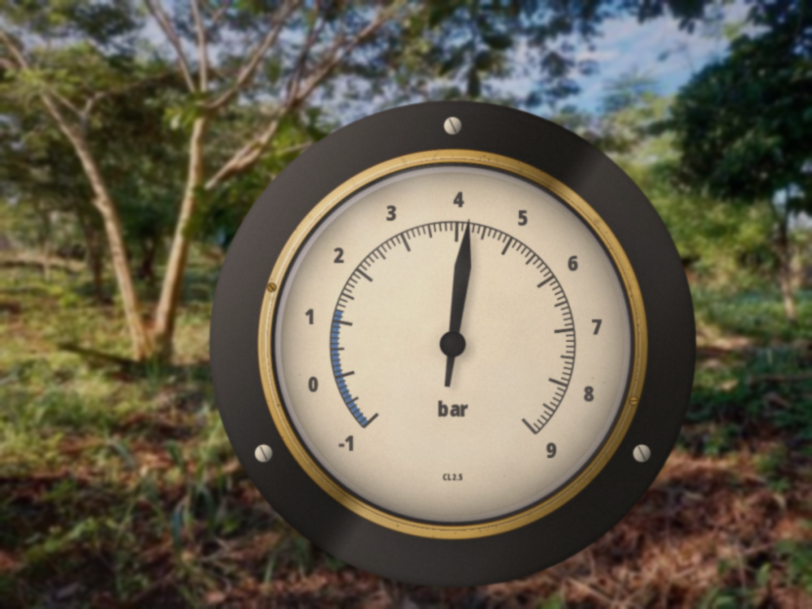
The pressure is 4.2 bar
